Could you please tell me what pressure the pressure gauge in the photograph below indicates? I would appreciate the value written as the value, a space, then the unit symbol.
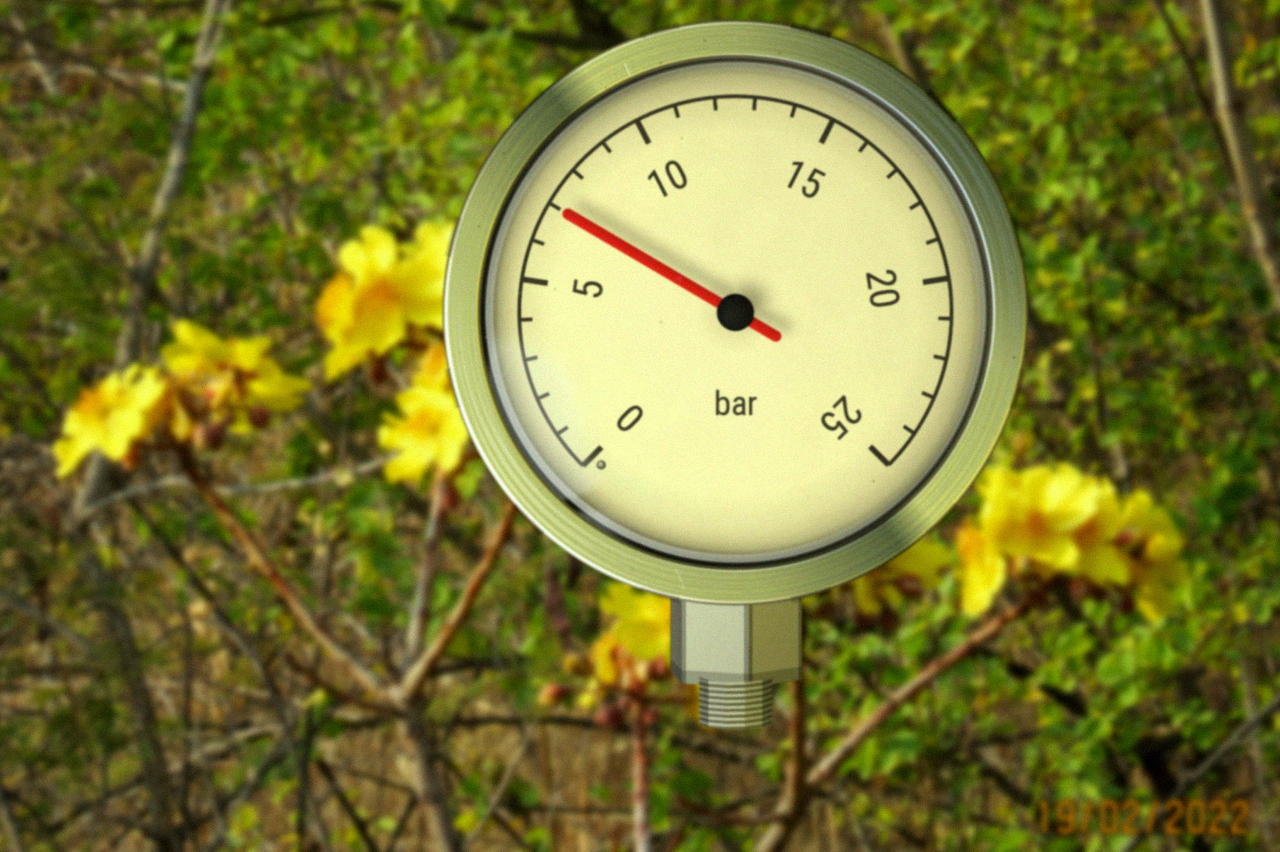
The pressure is 7 bar
